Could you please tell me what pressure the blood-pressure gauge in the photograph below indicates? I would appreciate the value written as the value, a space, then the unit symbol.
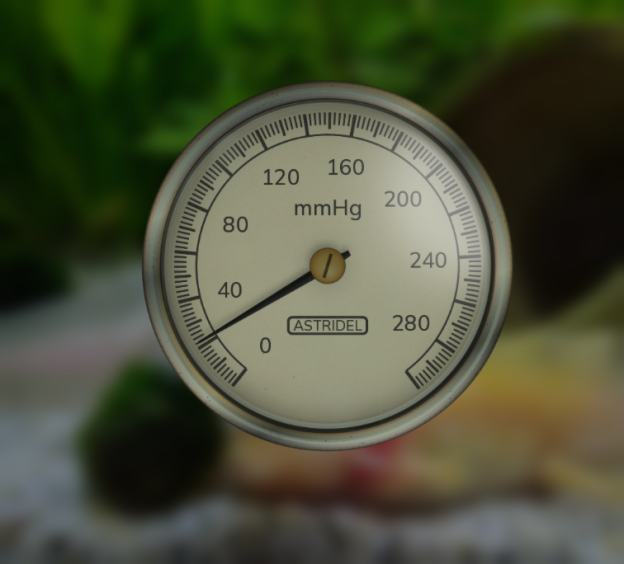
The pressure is 22 mmHg
